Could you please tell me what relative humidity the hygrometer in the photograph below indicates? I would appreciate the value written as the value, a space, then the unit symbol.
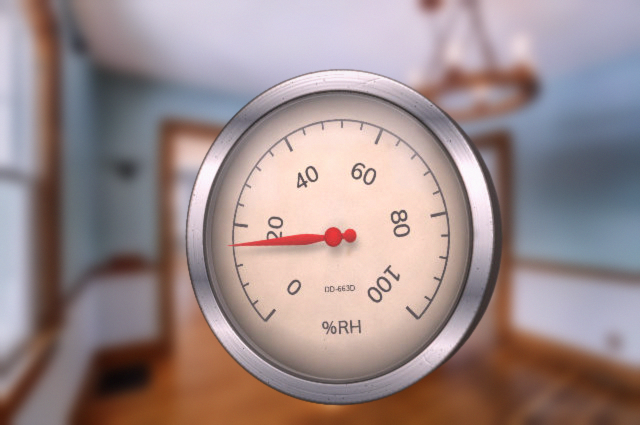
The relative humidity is 16 %
